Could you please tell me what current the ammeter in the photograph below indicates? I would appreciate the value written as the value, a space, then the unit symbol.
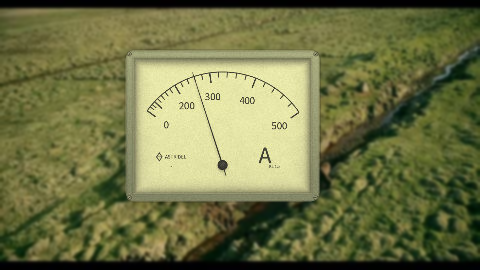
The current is 260 A
